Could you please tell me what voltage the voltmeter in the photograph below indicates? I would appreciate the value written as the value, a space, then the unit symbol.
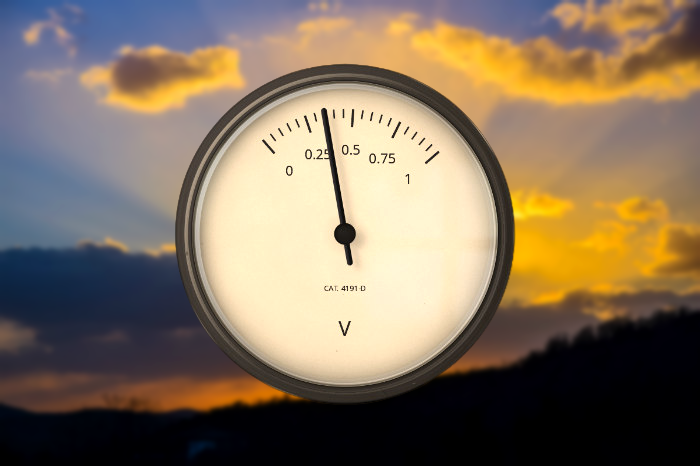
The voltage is 0.35 V
